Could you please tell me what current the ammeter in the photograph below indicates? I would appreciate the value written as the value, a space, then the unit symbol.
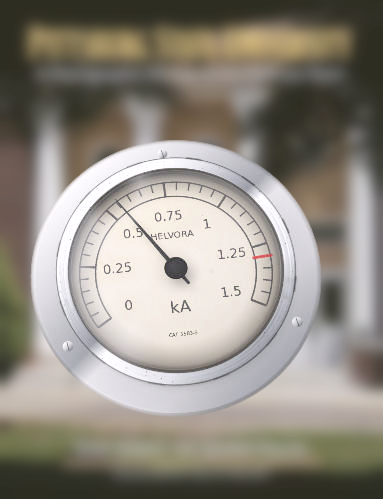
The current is 0.55 kA
